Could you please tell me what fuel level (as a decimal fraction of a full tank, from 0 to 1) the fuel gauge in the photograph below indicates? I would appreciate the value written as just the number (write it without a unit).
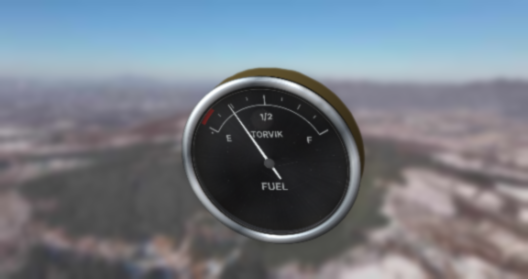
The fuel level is 0.25
